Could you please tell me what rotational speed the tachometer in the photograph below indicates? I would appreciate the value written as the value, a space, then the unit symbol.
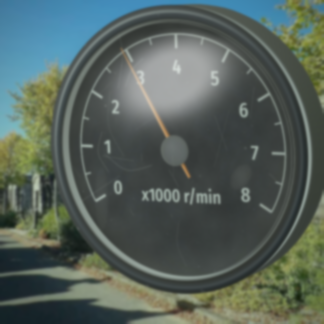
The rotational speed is 3000 rpm
